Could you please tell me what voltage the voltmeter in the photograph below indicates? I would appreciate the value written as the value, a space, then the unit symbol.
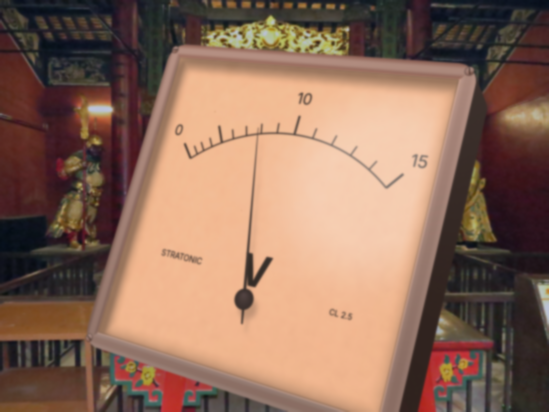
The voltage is 8 V
